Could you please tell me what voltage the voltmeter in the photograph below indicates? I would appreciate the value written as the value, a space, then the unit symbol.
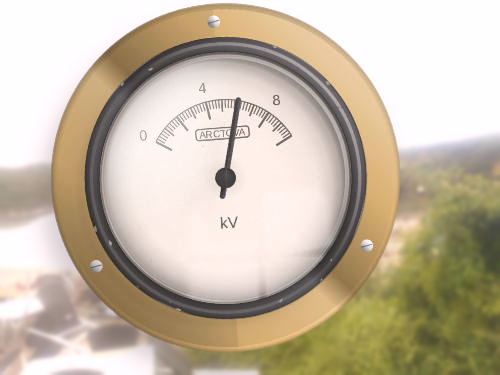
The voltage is 6 kV
